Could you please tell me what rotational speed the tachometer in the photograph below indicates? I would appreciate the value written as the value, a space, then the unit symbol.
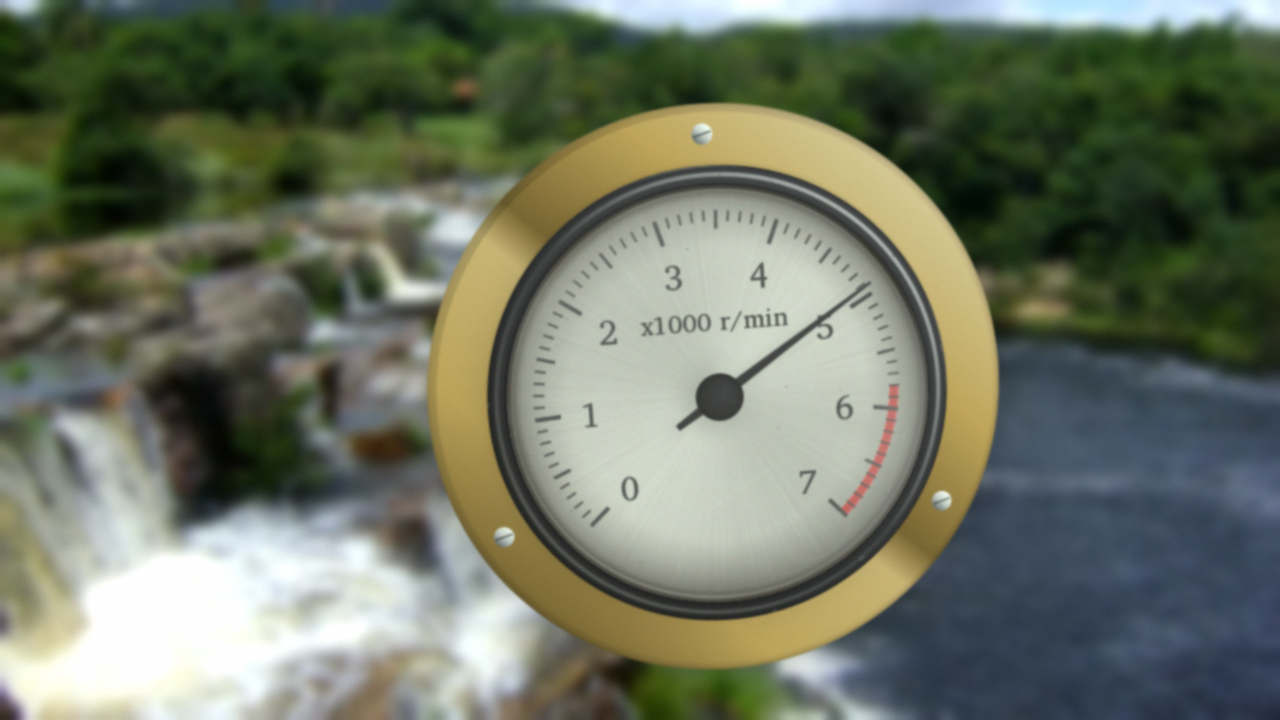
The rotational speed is 4900 rpm
